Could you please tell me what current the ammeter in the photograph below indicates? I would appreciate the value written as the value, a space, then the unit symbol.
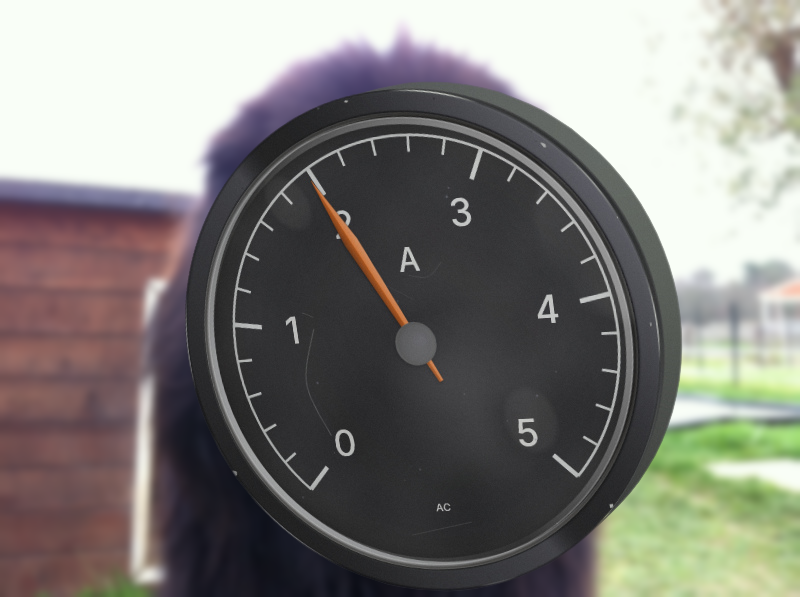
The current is 2 A
